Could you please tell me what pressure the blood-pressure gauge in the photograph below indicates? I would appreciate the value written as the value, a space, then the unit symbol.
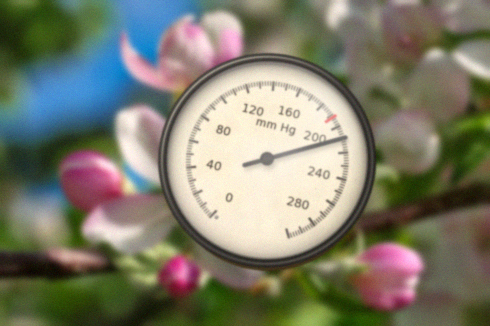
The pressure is 210 mmHg
